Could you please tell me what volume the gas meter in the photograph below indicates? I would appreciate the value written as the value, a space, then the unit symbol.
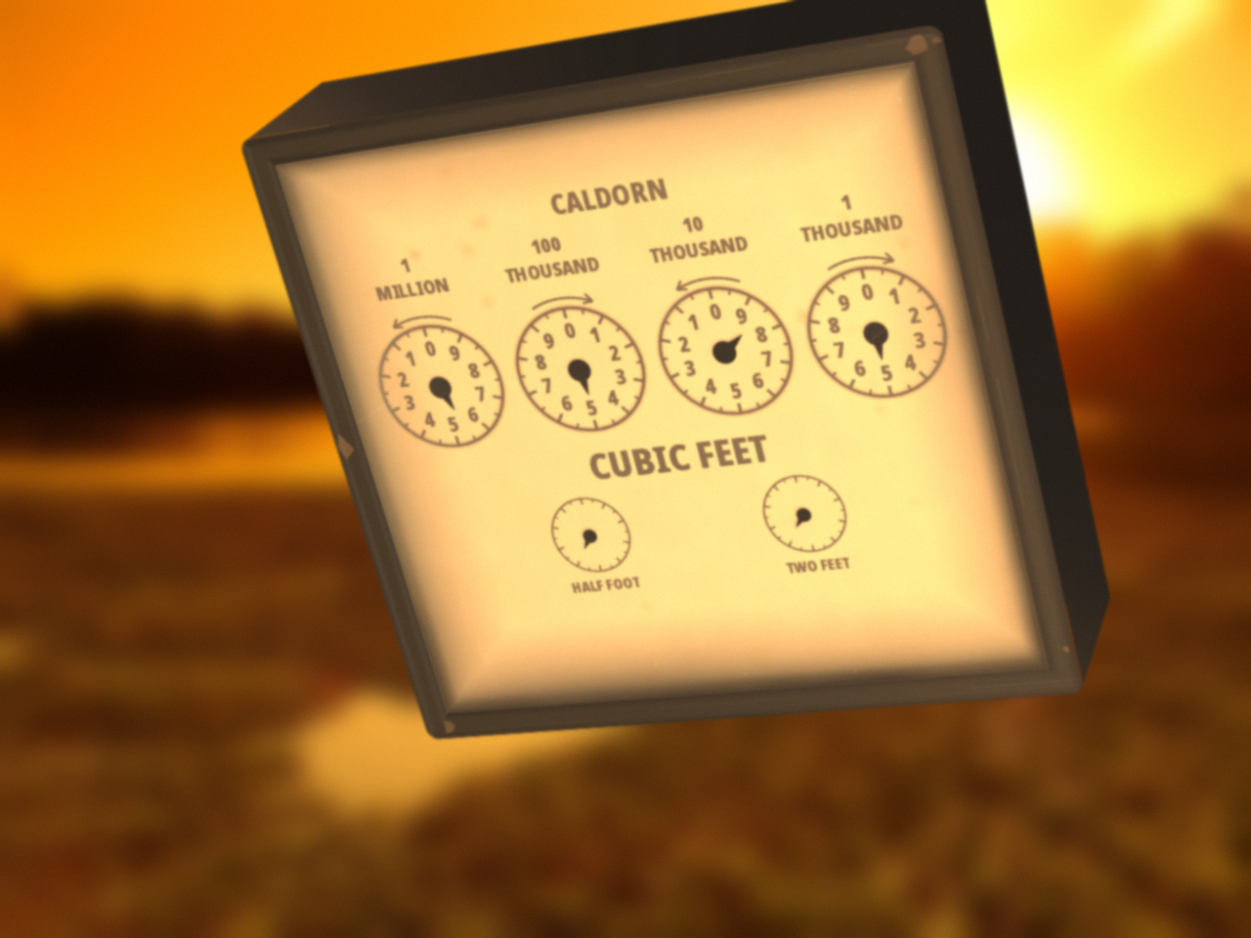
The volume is 548500 ft³
